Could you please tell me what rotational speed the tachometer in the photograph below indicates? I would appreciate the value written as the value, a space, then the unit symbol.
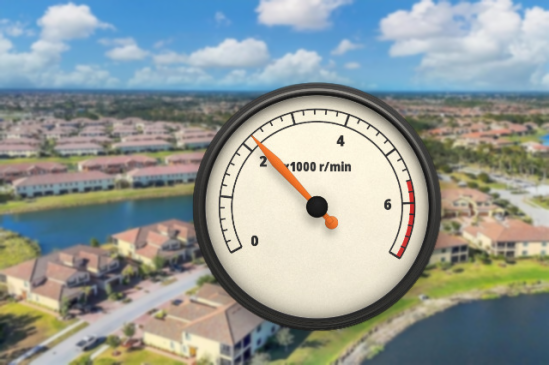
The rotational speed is 2200 rpm
